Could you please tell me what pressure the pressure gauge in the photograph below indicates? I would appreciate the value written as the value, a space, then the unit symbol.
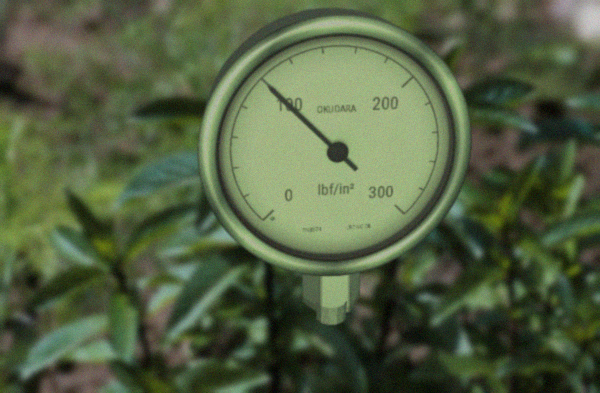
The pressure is 100 psi
